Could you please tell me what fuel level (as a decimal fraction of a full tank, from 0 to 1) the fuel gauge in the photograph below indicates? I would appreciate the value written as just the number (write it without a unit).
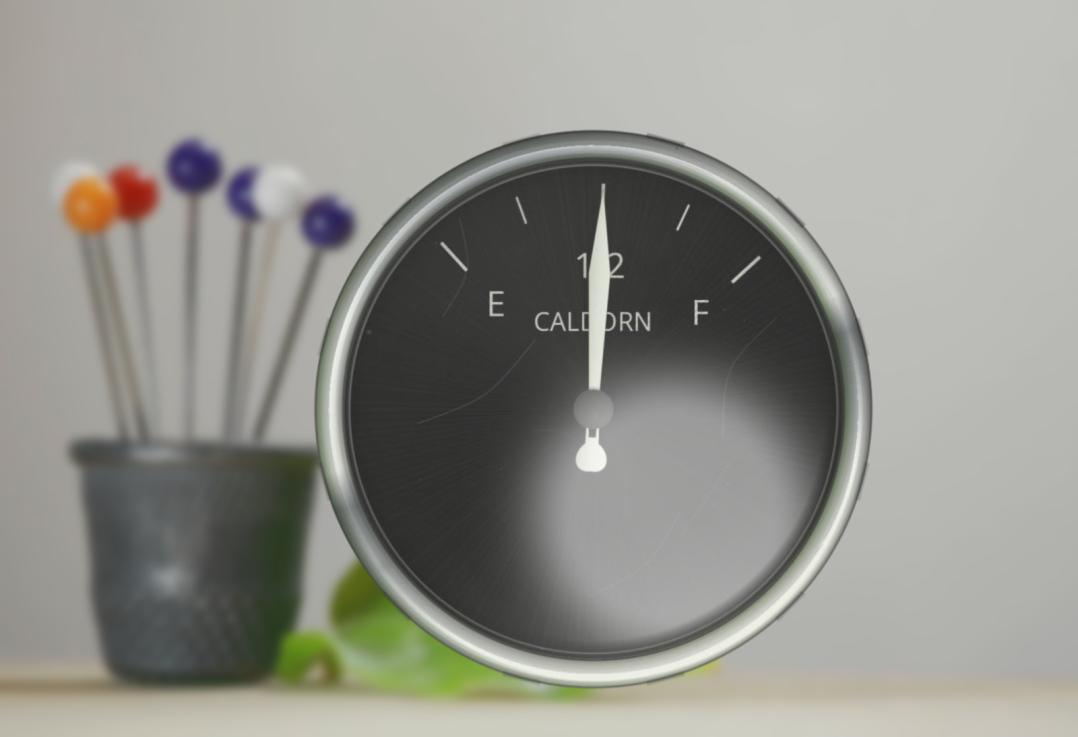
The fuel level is 0.5
